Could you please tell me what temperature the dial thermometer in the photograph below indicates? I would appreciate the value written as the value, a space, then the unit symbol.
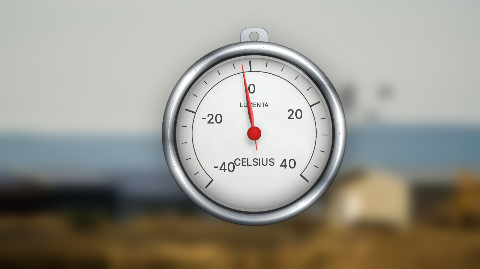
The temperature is -2 °C
